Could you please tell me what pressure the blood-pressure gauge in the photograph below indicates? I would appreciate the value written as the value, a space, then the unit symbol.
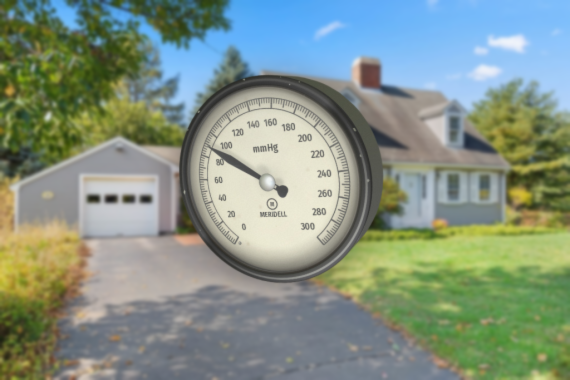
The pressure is 90 mmHg
